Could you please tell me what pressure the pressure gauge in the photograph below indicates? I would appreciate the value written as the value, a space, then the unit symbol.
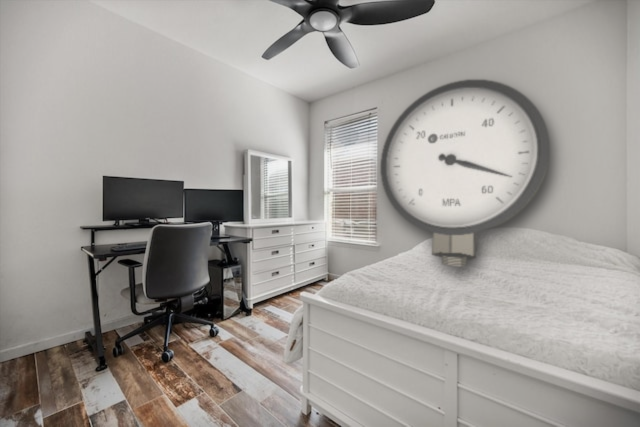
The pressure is 55 MPa
